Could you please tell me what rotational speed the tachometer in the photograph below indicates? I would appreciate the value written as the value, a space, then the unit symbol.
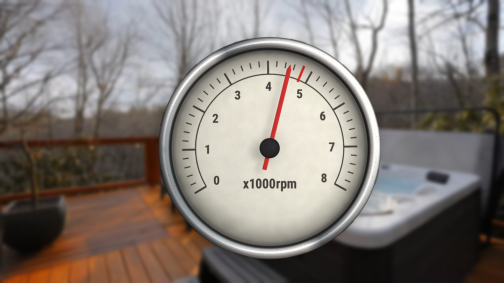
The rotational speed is 4500 rpm
